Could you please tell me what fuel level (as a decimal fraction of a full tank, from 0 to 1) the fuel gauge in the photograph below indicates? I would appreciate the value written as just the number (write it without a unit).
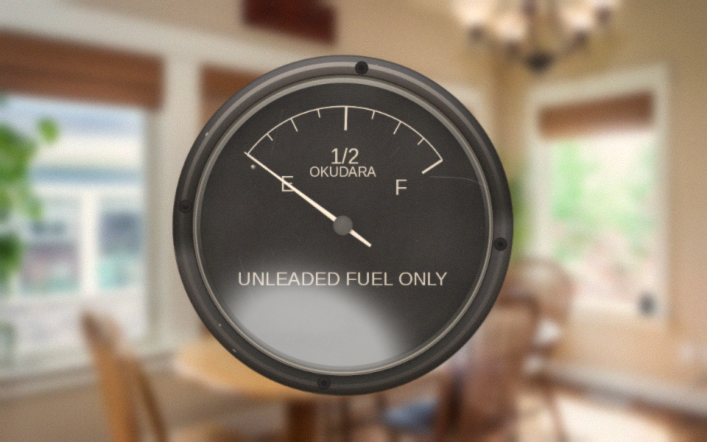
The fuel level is 0
